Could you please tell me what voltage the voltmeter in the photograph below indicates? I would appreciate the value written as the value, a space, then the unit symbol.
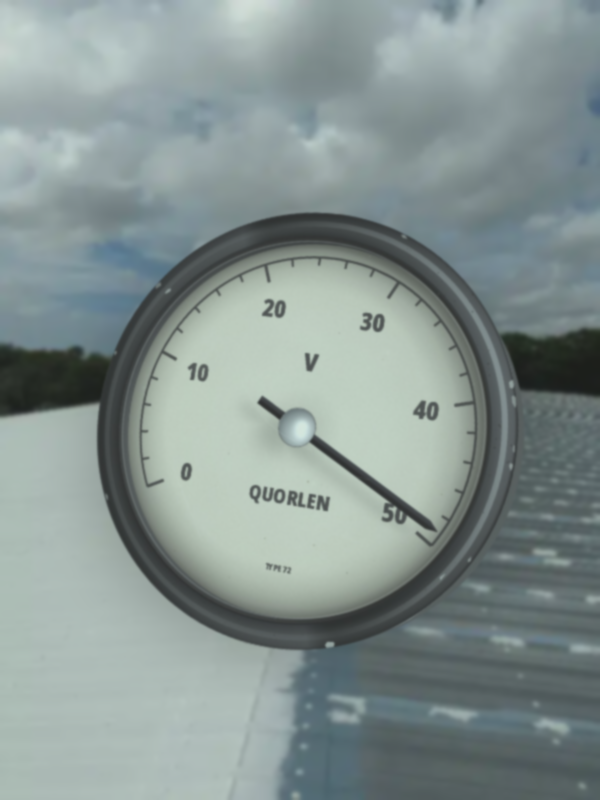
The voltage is 49 V
